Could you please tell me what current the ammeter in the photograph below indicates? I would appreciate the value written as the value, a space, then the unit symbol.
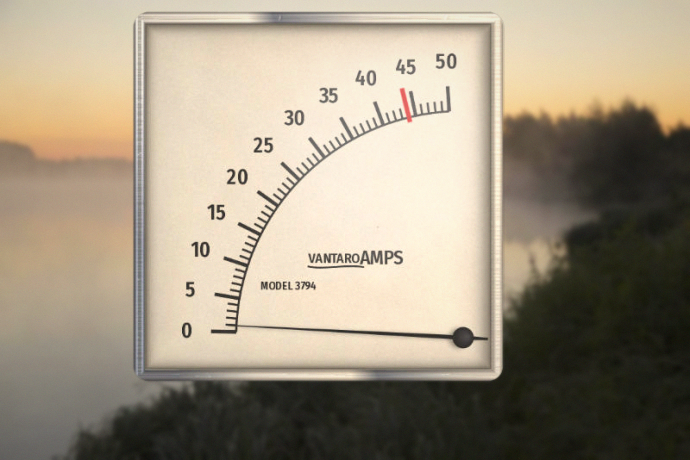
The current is 1 A
